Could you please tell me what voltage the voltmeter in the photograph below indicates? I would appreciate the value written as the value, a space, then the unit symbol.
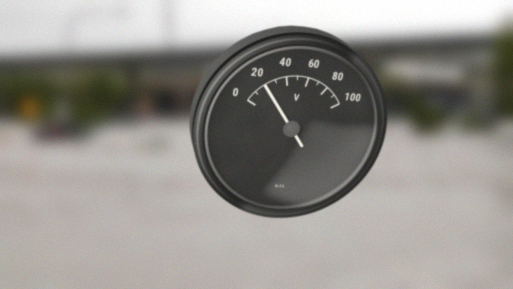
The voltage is 20 V
